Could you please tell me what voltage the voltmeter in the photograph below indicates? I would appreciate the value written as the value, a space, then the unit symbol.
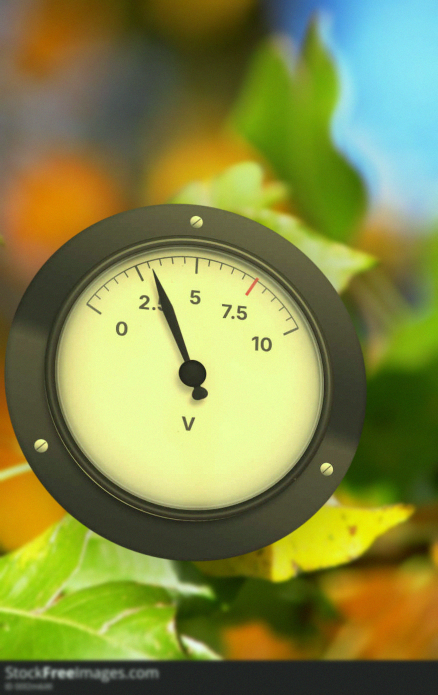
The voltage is 3 V
